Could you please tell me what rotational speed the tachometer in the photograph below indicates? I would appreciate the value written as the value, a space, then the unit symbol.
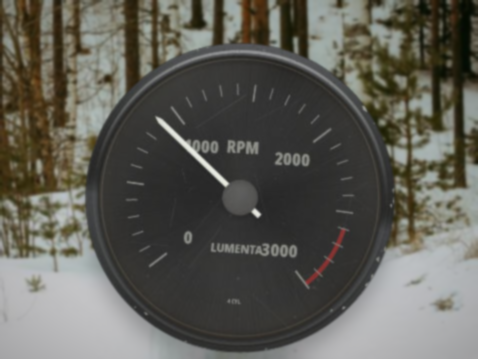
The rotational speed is 900 rpm
